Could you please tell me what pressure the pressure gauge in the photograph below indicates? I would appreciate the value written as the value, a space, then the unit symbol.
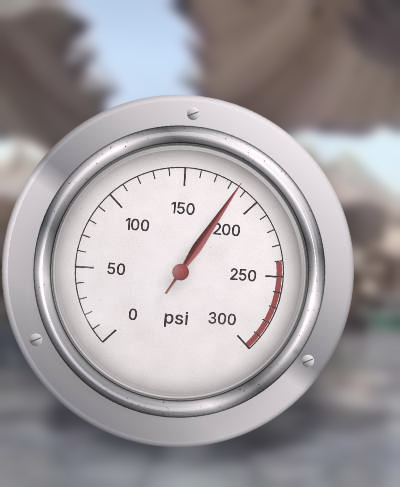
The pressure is 185 psi
